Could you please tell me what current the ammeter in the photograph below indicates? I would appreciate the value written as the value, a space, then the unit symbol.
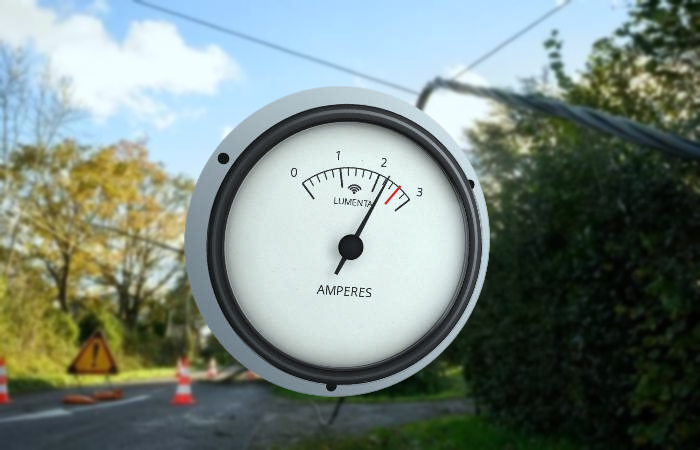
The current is 2.2 A
